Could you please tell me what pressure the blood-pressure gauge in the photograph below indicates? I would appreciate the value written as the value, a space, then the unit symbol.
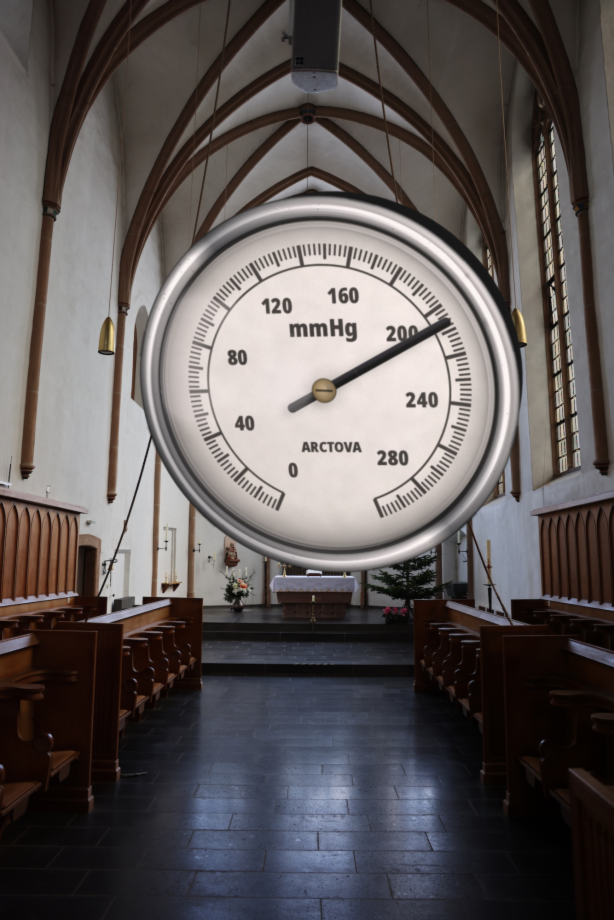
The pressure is 206 mmHg
